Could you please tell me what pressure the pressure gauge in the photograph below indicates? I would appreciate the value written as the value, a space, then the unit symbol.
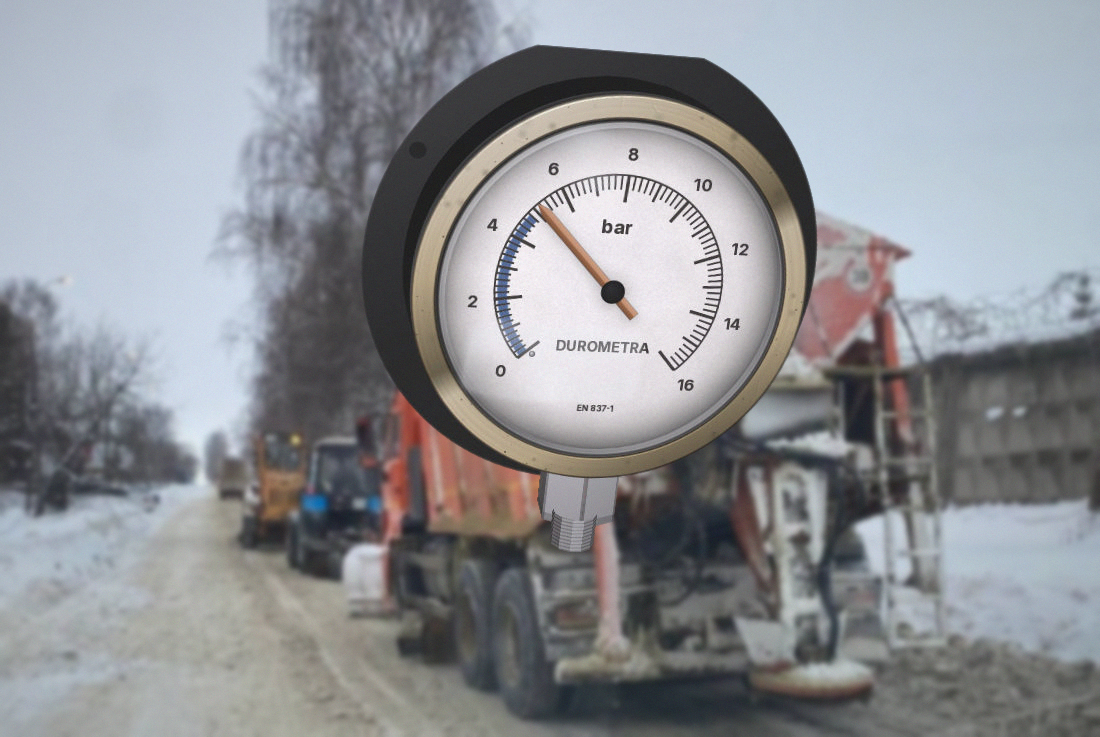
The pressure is 5.2 bar
